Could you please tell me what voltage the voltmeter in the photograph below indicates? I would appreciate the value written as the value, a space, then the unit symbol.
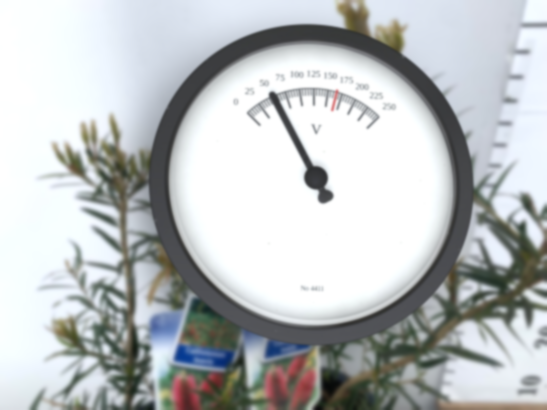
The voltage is 50 V
